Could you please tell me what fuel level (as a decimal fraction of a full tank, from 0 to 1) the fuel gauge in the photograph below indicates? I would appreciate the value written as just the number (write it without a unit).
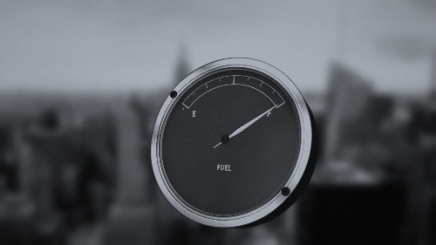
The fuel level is 1
